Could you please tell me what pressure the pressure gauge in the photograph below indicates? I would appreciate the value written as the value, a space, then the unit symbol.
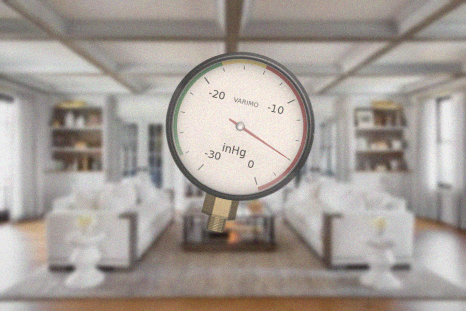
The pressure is -4 inHg
